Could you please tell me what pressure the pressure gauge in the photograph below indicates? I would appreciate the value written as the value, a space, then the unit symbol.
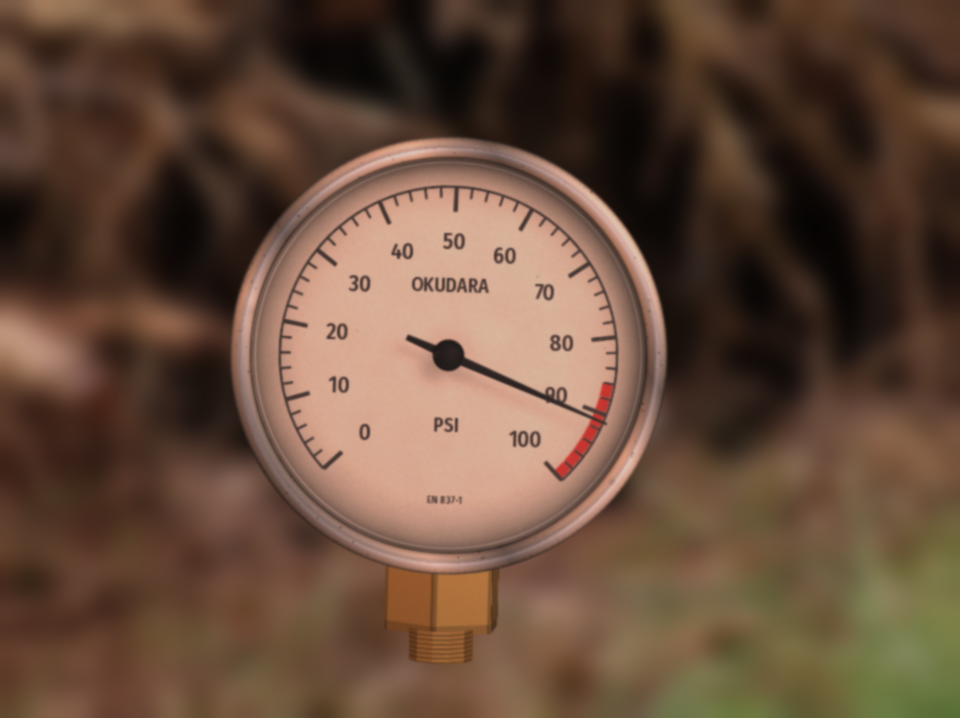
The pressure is 91 psi
